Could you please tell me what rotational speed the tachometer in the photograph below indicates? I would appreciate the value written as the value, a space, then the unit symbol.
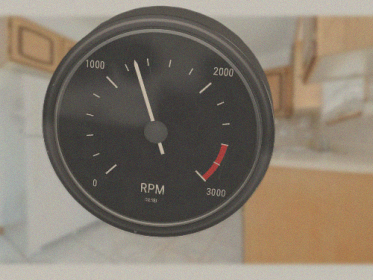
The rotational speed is 1300 rpm
